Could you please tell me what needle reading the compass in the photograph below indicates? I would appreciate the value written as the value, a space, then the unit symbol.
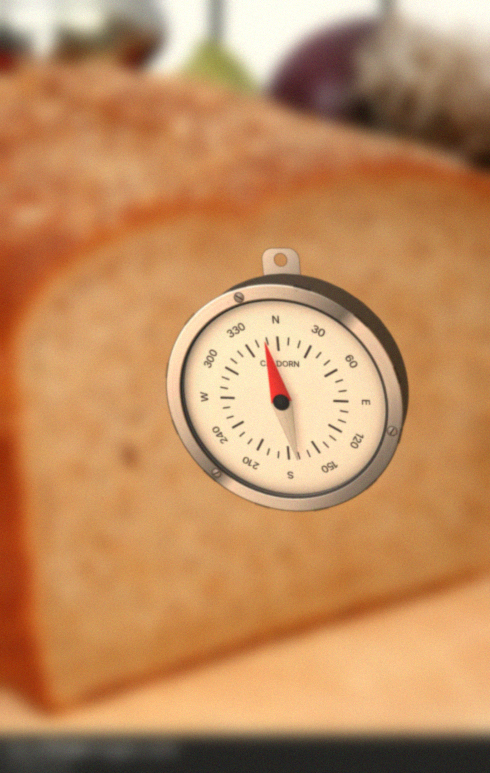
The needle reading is 350 °
